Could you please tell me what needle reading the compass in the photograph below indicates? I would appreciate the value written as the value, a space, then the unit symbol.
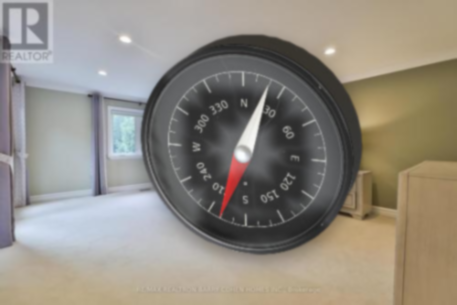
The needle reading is 200 °
